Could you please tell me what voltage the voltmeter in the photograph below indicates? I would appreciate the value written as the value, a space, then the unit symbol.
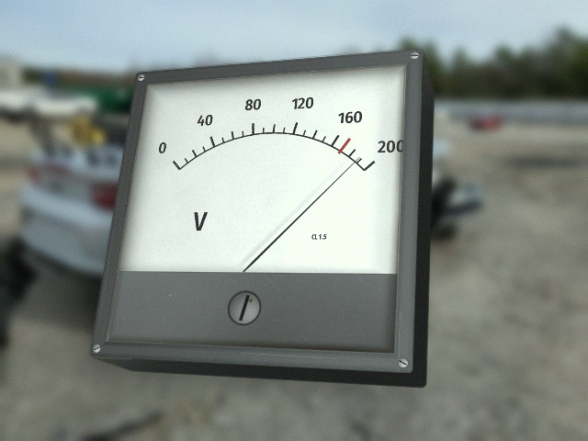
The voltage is 190 V
